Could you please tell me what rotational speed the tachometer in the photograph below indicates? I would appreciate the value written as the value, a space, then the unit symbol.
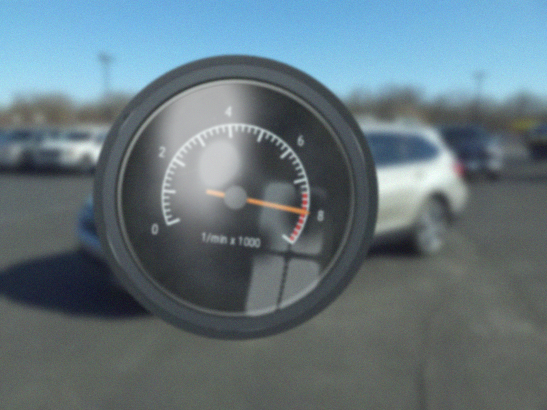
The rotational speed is 8000 rpm
